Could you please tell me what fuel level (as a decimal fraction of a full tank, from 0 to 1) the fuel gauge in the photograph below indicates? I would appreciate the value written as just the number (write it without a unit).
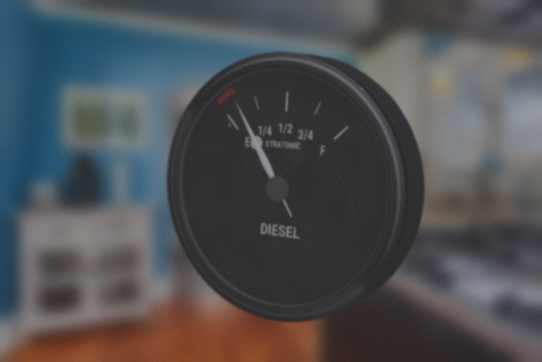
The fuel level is 0.125
